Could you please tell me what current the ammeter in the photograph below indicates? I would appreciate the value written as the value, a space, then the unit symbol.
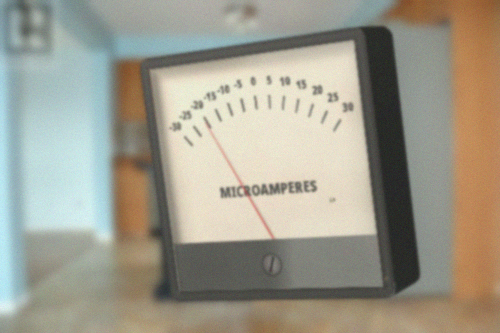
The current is -20 µA
